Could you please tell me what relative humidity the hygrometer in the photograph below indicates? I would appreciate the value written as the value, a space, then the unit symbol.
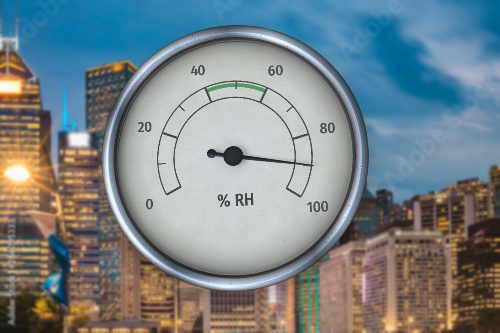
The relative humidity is 90 %
